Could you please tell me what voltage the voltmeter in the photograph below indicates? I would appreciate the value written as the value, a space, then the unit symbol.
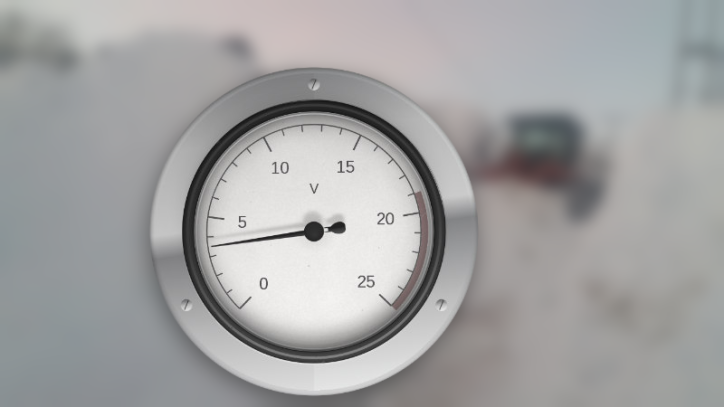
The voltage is 3.5 V
